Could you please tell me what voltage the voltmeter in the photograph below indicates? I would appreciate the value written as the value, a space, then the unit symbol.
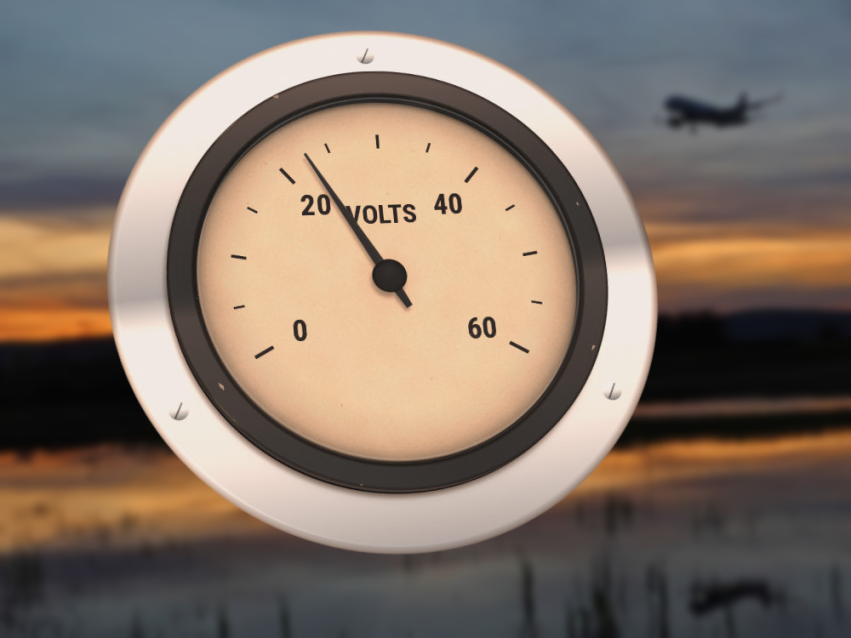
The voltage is 22.5 V
